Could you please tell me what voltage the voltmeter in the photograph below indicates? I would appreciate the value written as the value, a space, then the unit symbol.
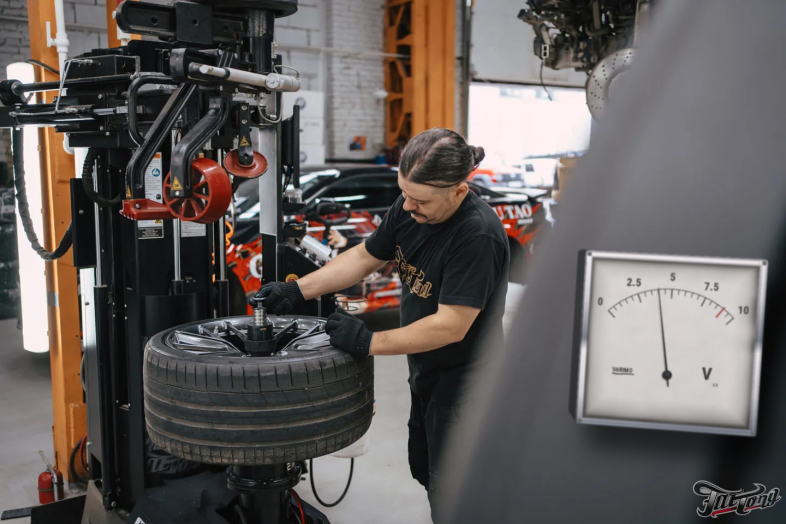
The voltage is 4 V
